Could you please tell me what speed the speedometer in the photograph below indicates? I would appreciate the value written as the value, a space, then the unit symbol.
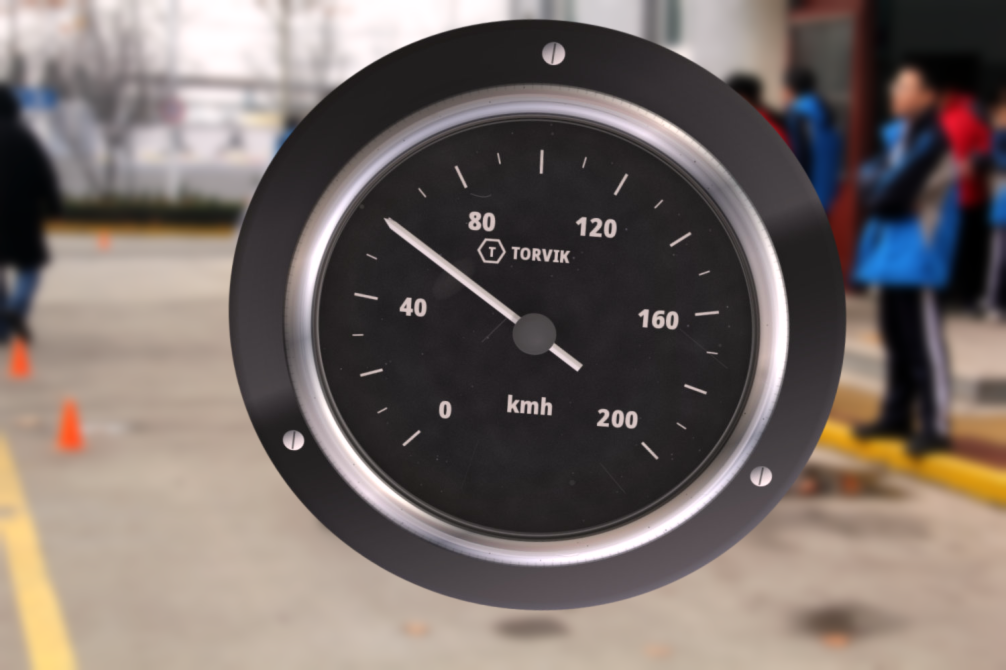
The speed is 60 km/h
